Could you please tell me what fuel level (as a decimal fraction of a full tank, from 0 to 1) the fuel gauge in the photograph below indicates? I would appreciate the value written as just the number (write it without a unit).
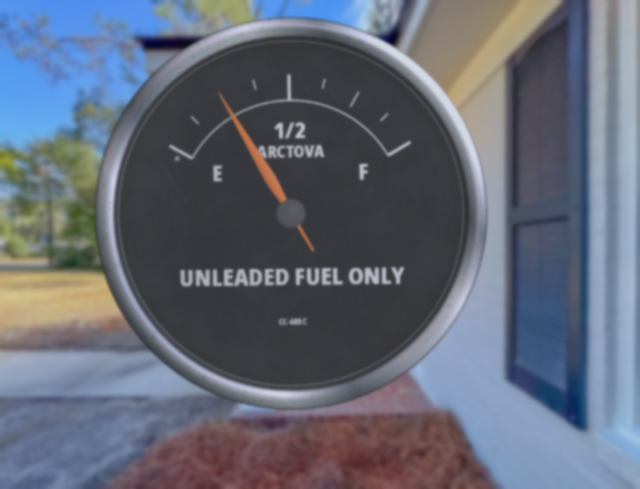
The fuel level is 0.25
